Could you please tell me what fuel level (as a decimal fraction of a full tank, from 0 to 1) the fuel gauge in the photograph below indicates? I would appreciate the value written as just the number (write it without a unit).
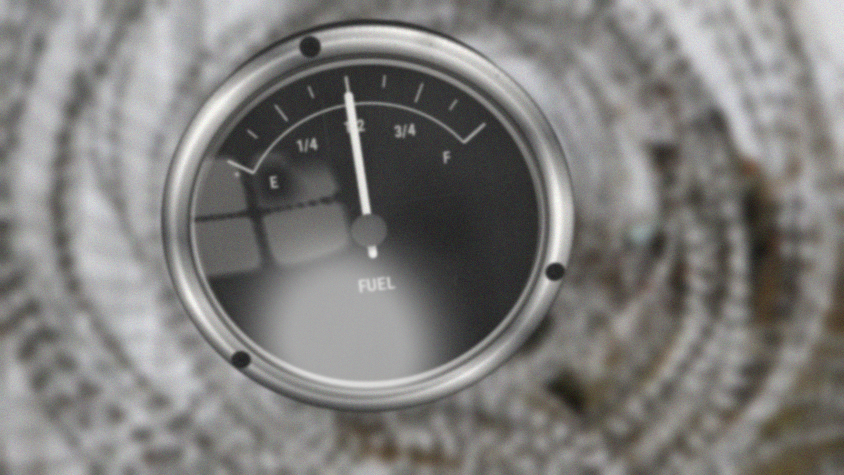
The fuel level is 0.5
